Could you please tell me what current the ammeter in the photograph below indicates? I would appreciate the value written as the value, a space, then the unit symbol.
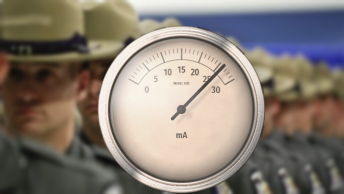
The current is 26 mA
